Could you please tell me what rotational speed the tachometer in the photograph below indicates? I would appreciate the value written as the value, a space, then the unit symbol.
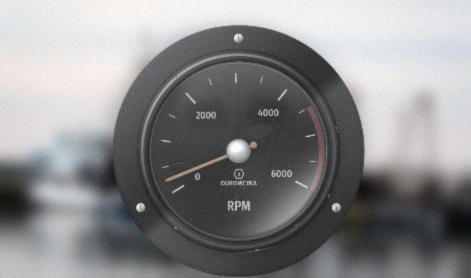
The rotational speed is 250 rpm
